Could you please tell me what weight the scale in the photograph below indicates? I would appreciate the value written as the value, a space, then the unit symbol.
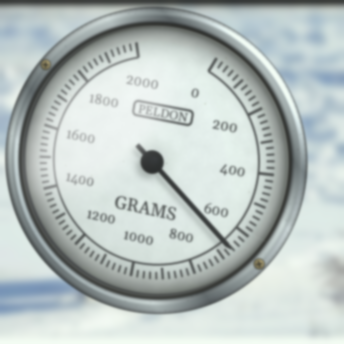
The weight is 660 g
